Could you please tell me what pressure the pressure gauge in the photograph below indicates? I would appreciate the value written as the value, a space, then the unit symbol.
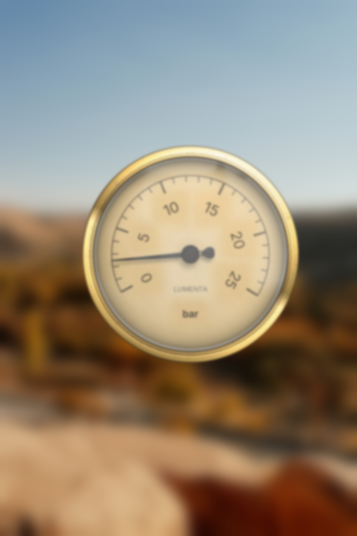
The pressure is 2.5 bar
